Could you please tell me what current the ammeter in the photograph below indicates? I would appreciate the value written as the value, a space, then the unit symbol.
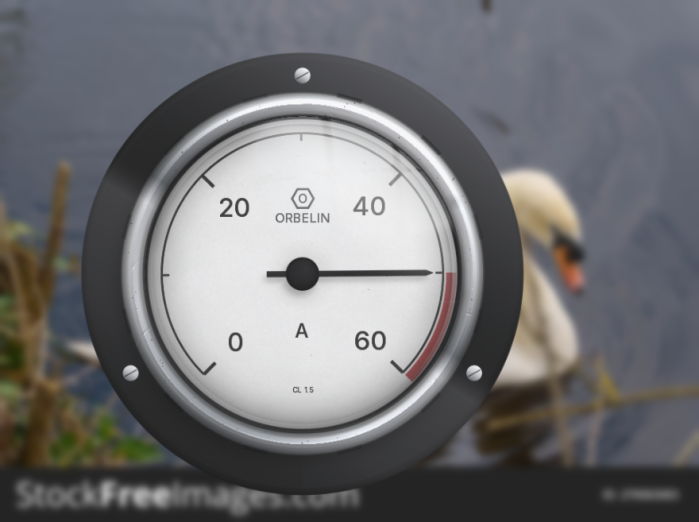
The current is 50 A
